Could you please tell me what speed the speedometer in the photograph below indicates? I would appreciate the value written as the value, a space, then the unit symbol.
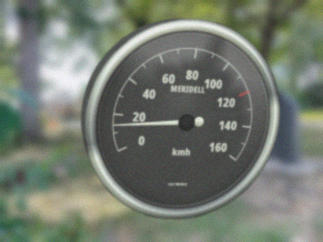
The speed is 15 km/h
